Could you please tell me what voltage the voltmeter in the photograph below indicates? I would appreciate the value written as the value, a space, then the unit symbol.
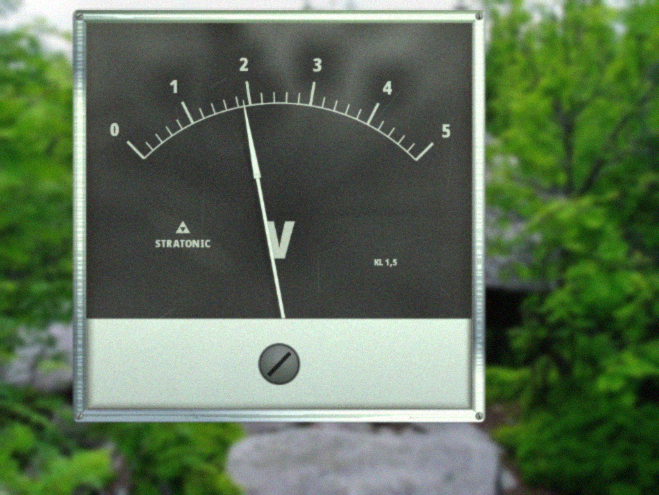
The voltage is 1.9 V
